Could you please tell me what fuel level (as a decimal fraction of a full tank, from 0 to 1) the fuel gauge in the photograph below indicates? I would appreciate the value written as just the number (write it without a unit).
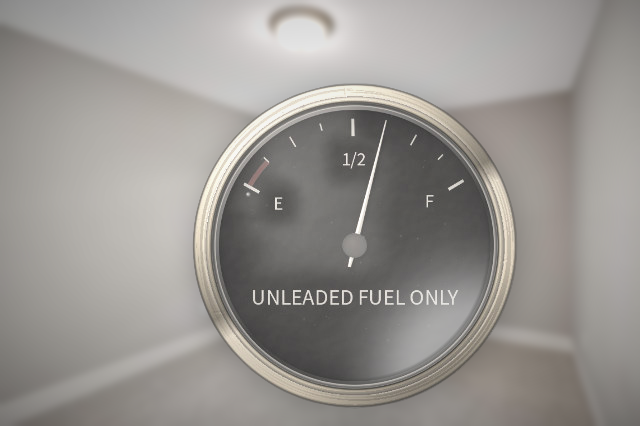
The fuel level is 0.625
